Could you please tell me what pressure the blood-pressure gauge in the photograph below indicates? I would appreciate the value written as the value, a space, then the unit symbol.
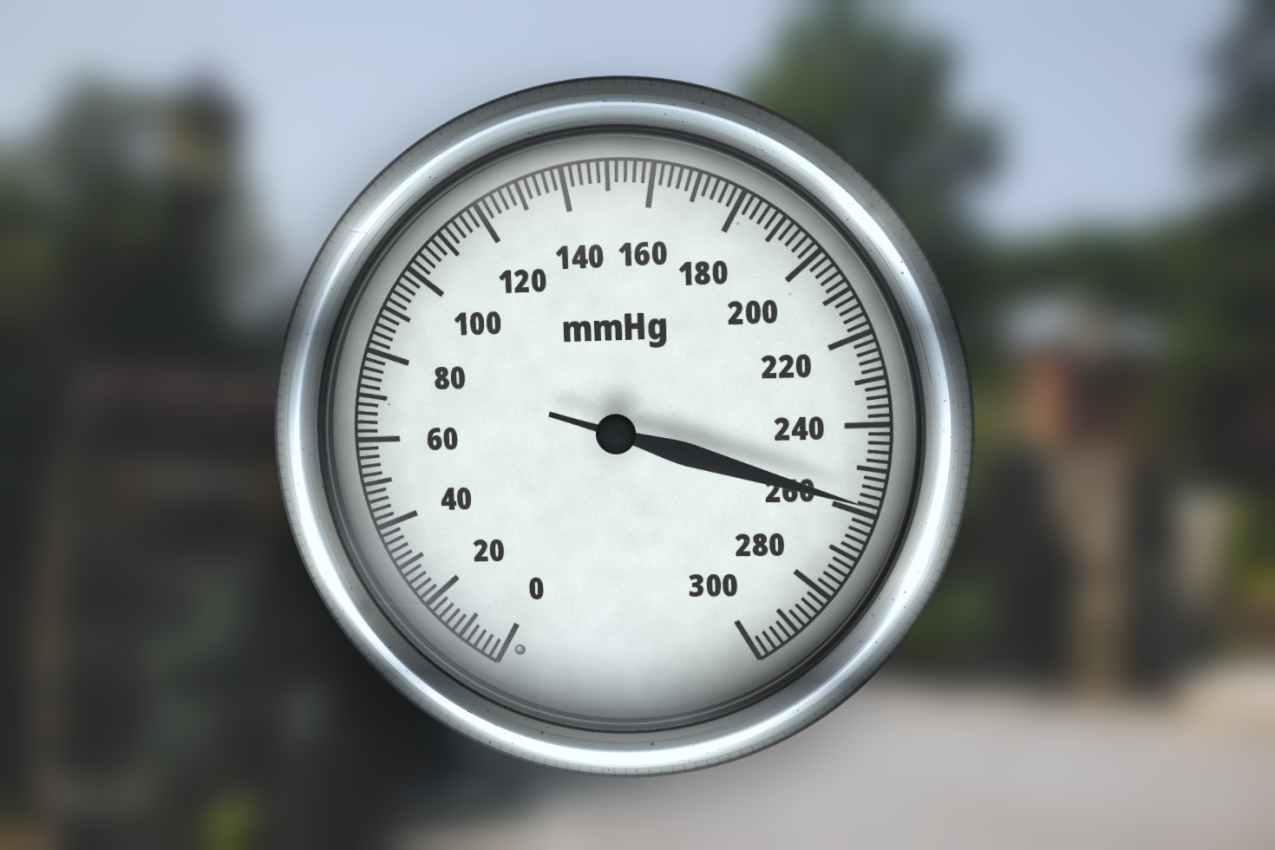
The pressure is 258 mmHg
